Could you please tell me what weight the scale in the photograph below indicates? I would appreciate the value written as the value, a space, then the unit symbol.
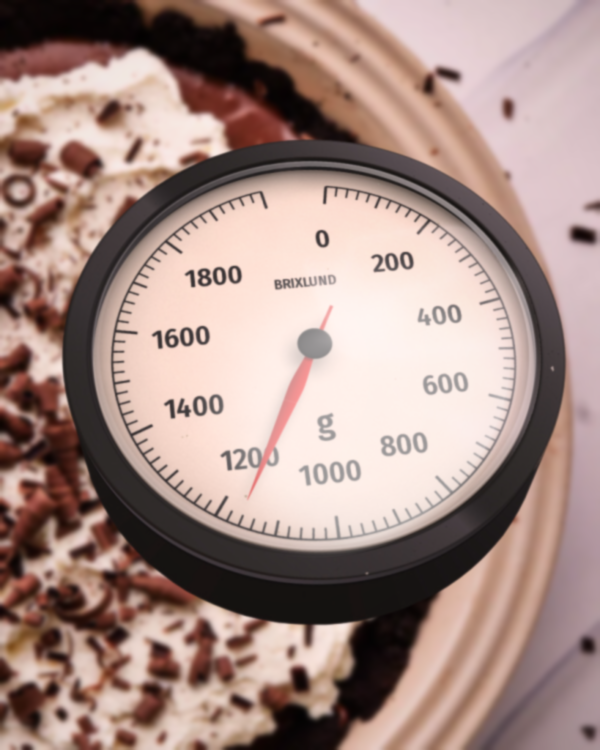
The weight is 1160 g
